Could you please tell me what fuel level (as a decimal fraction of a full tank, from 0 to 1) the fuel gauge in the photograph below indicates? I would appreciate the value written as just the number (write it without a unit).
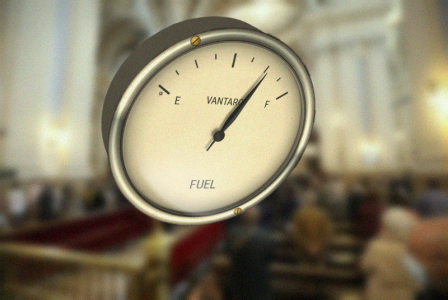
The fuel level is 0.75
